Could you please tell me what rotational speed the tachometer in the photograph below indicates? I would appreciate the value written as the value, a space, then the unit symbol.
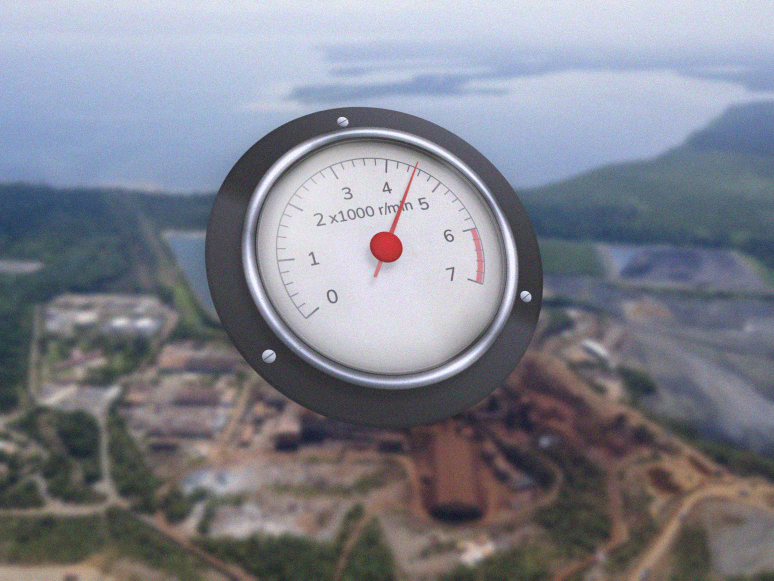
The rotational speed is 4500 rpm
